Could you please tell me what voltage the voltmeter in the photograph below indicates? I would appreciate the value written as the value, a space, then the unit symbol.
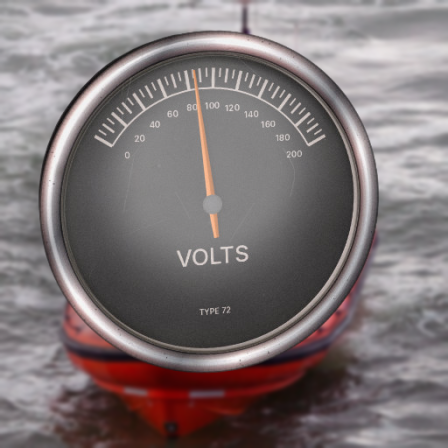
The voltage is 85 V
